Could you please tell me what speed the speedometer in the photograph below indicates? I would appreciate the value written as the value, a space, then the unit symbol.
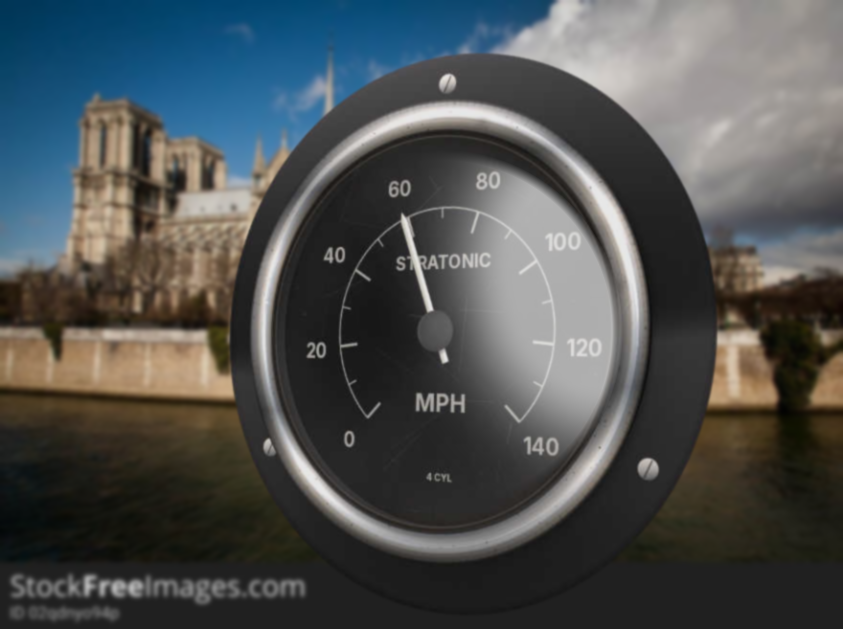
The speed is 60 mph
